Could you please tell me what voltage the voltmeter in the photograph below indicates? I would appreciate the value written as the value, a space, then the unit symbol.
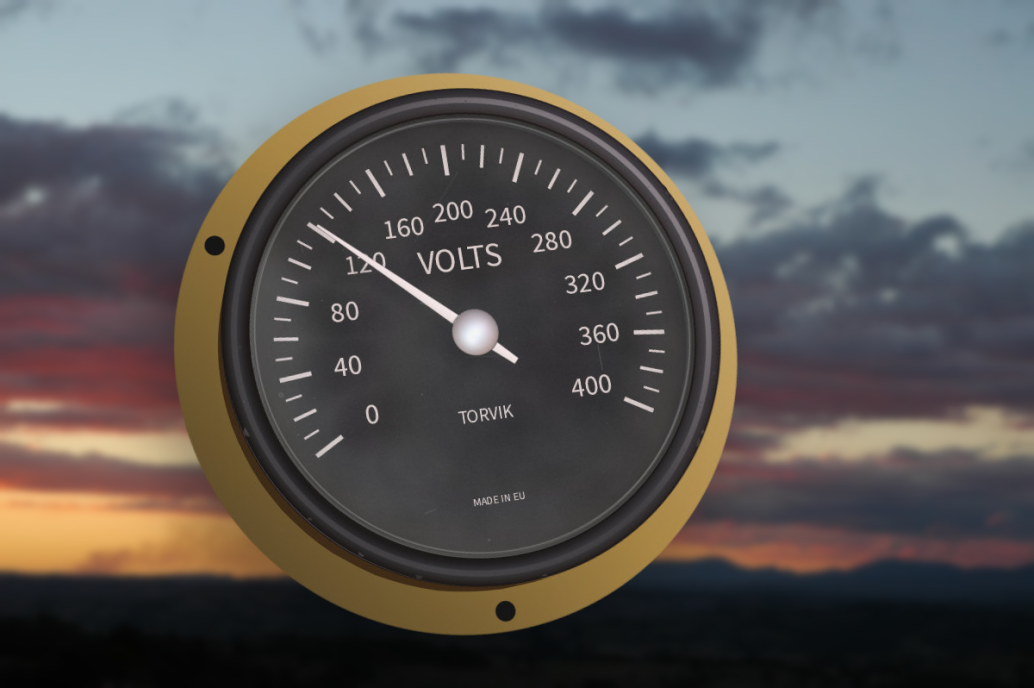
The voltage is 120 V
